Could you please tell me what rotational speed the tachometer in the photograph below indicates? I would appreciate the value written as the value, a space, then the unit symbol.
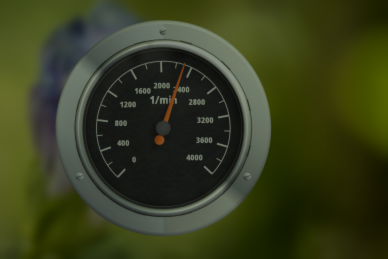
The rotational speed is 2300 rpm
